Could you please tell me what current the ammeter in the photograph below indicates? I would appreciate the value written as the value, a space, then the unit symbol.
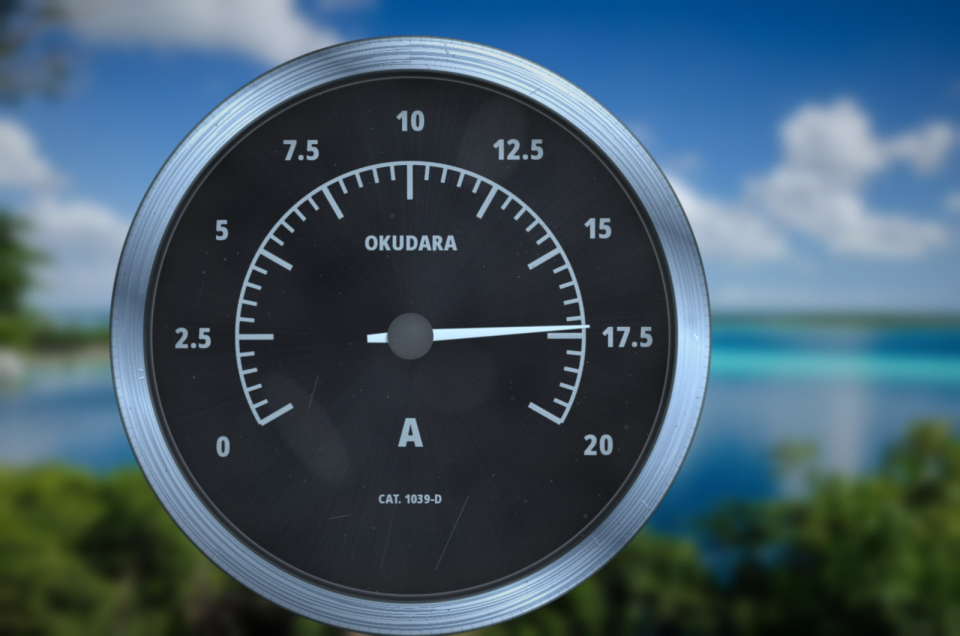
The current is 17.25 A
